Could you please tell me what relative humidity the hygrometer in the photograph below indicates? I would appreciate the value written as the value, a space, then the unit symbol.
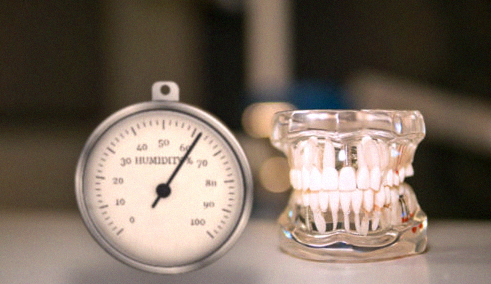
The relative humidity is 62 %
